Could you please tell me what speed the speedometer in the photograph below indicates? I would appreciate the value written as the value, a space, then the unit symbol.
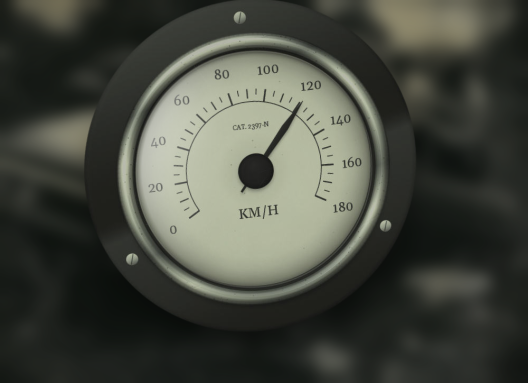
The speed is 120 km/h
